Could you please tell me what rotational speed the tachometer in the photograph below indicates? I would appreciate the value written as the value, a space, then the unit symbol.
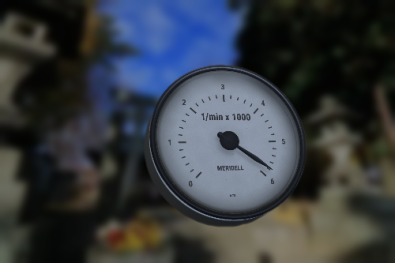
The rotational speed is 5800 rpm
